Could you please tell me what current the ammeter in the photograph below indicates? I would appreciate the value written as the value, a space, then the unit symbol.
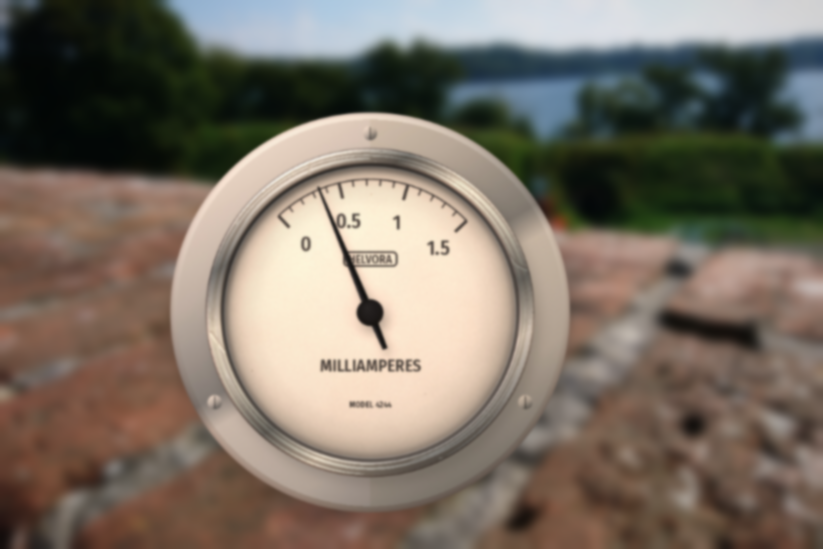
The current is 0.35 mA
